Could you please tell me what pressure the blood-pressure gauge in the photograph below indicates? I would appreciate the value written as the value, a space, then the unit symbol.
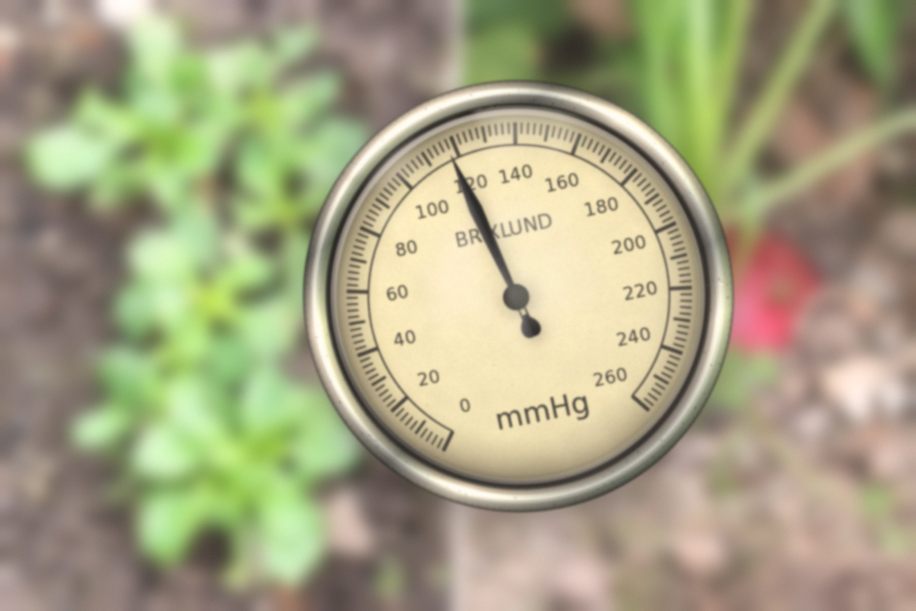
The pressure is 118 mmHg
